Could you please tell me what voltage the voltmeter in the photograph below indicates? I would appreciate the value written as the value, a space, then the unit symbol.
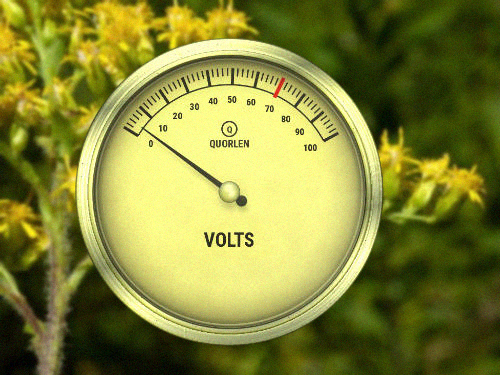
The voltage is 4 V
